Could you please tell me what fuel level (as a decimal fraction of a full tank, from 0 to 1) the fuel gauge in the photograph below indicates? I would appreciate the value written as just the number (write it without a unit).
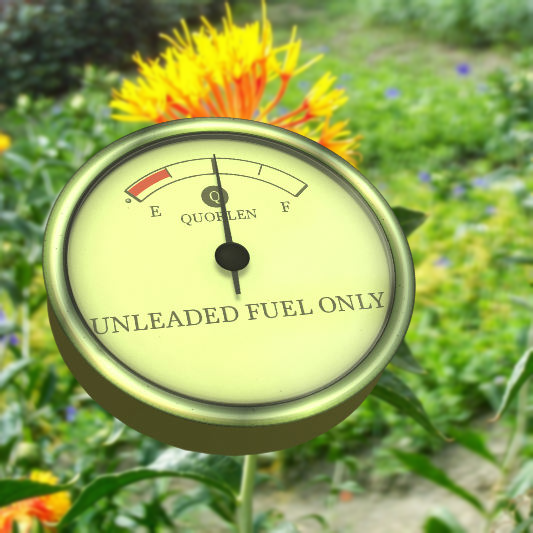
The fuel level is 0.5
